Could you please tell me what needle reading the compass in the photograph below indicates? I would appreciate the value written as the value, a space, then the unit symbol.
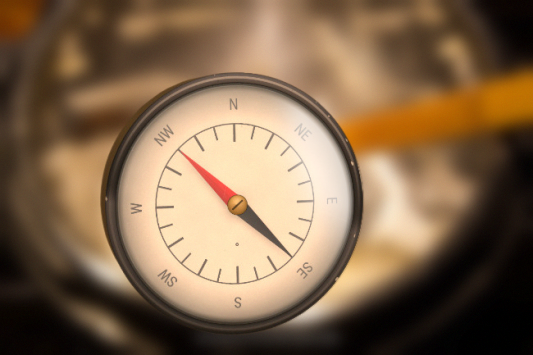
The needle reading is 315 °
